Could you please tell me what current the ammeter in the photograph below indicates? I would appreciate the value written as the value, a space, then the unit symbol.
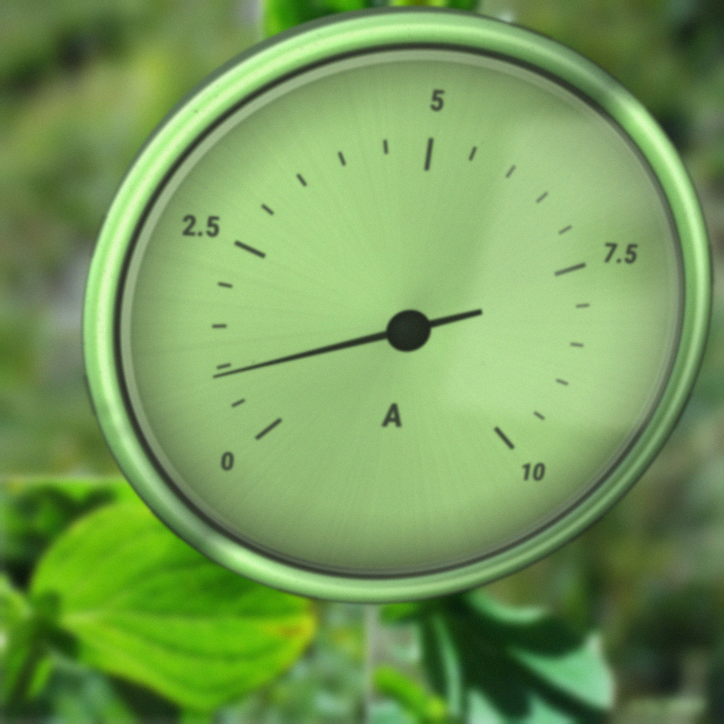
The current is 1 A
